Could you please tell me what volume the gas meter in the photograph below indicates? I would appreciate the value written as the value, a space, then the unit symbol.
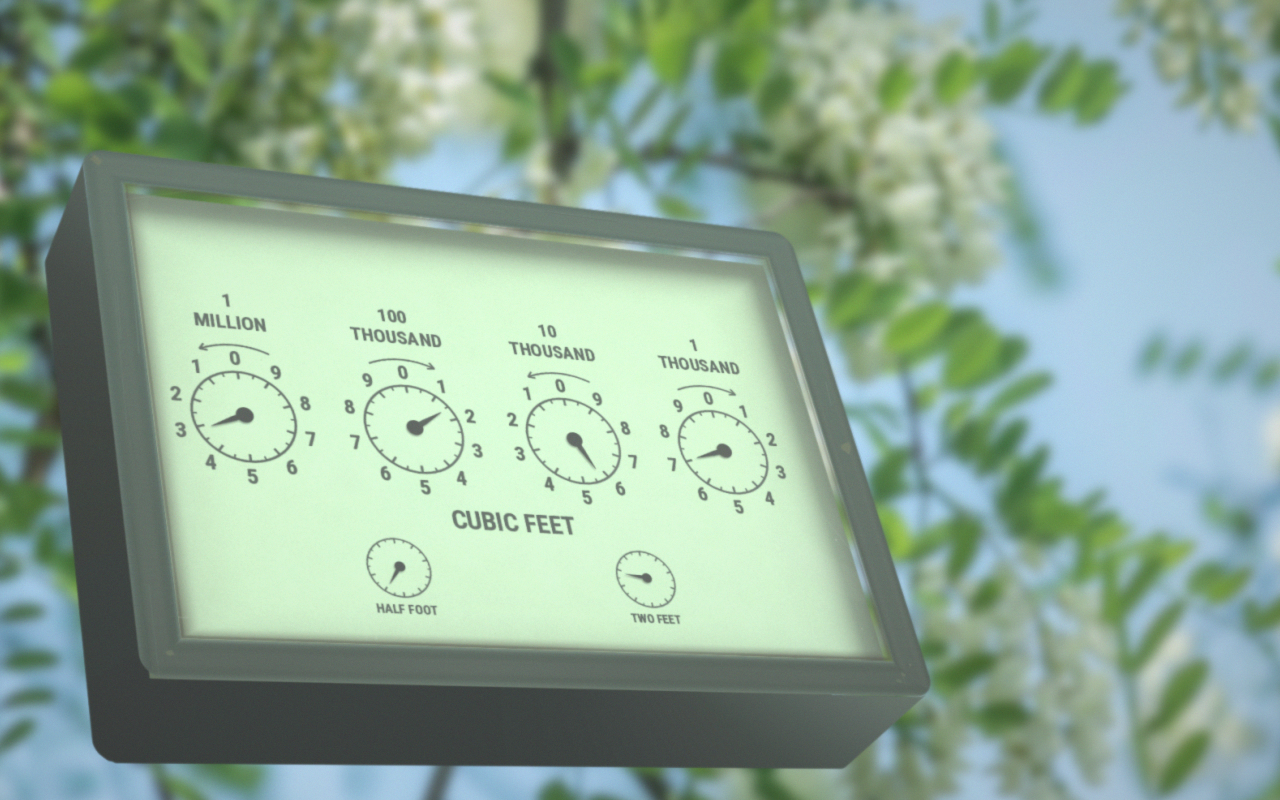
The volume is 315700 ft³
